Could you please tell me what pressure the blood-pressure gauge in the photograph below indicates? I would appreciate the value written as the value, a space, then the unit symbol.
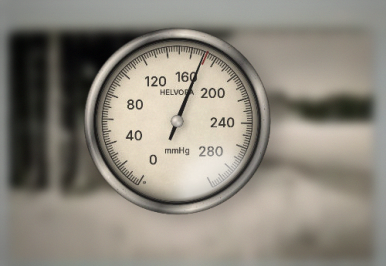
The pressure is 170 mmHg
